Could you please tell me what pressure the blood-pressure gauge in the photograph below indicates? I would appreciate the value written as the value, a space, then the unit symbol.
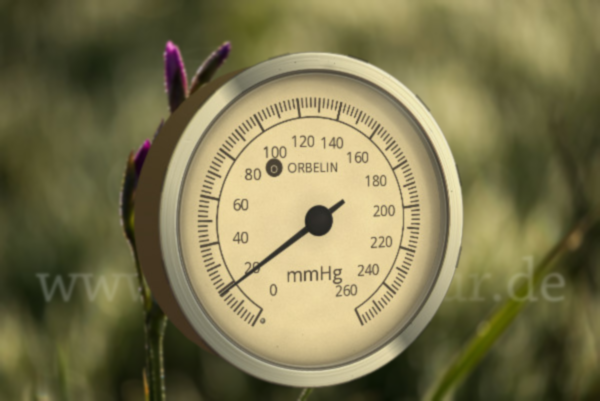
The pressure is 20 mmHg
